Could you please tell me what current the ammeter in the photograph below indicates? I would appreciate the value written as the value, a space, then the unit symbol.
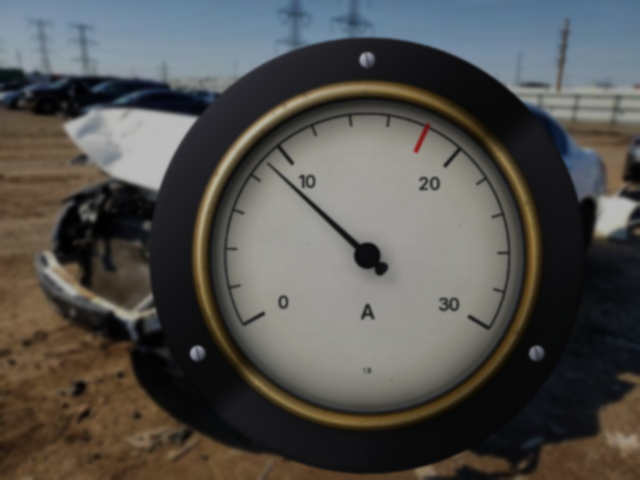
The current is 9 A
